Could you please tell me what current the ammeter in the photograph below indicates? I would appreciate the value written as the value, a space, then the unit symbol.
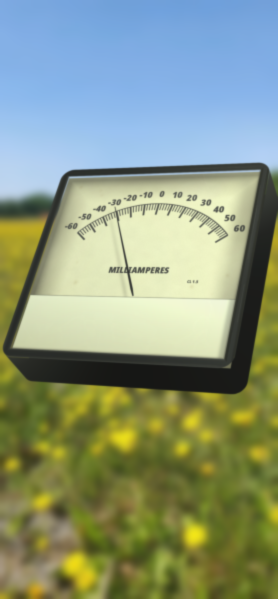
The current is -30 mA
